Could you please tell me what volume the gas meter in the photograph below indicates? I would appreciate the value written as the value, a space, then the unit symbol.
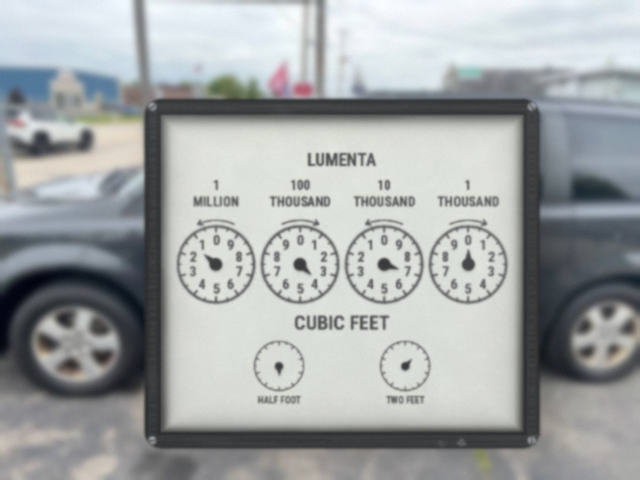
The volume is 137000 ft³
